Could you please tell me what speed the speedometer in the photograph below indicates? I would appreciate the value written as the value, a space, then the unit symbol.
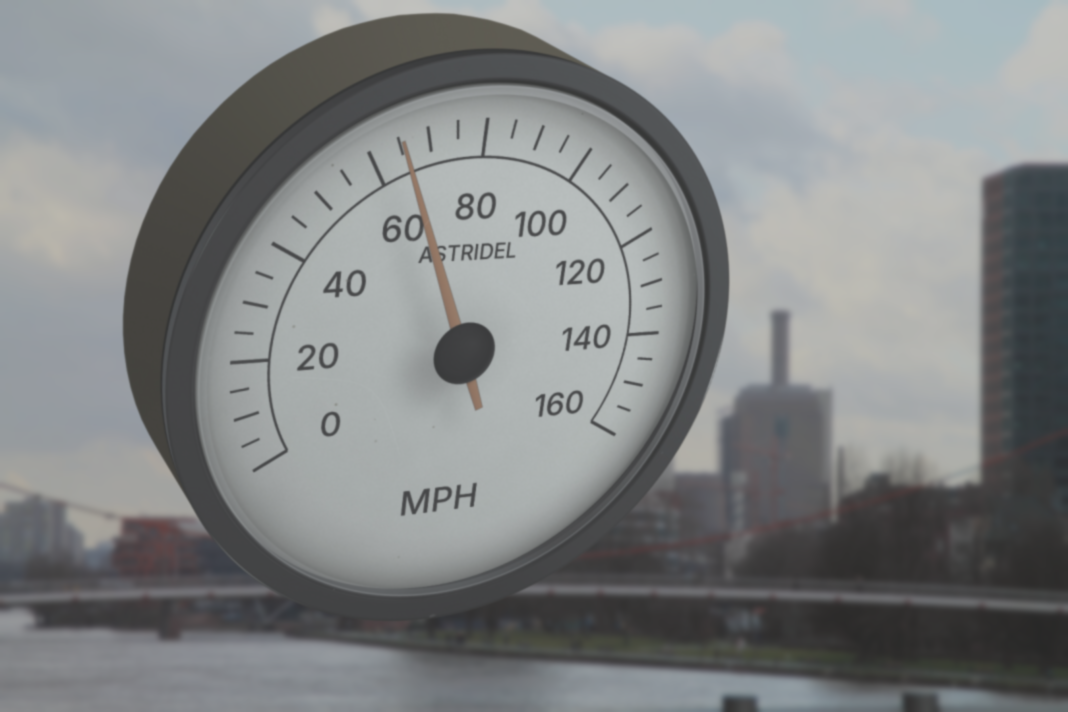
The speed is 65 mph
